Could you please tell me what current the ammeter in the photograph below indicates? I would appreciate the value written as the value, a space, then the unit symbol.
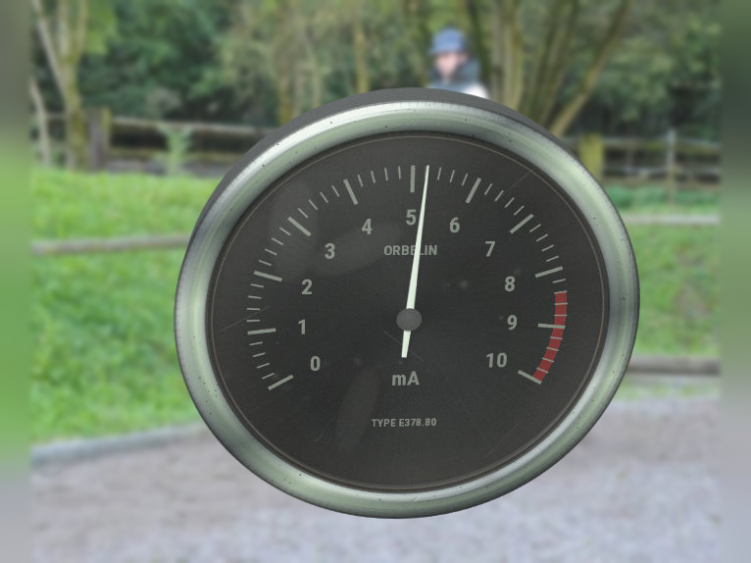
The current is 5.2 mA
